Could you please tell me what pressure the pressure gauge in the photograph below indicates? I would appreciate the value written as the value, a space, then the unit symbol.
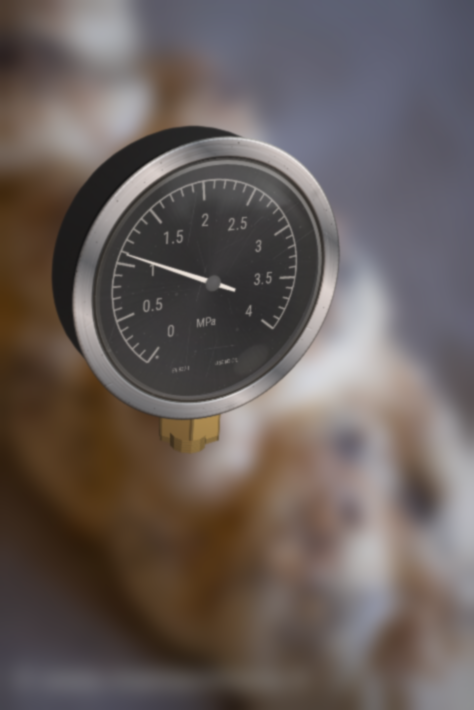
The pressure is 1.1 MPa
